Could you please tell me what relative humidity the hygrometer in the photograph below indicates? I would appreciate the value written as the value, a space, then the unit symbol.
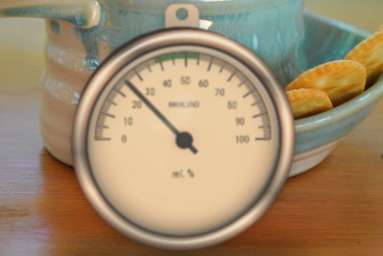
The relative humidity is 25 %
